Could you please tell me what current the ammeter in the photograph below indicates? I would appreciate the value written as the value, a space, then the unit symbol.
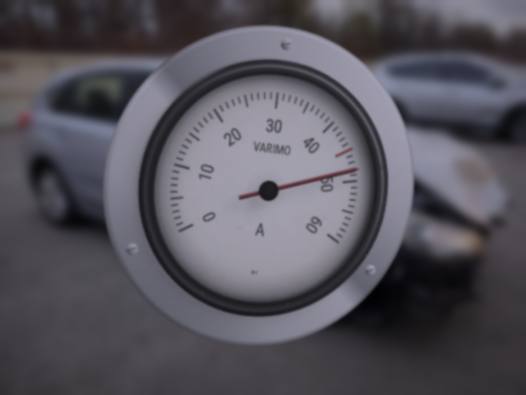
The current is 48 A
